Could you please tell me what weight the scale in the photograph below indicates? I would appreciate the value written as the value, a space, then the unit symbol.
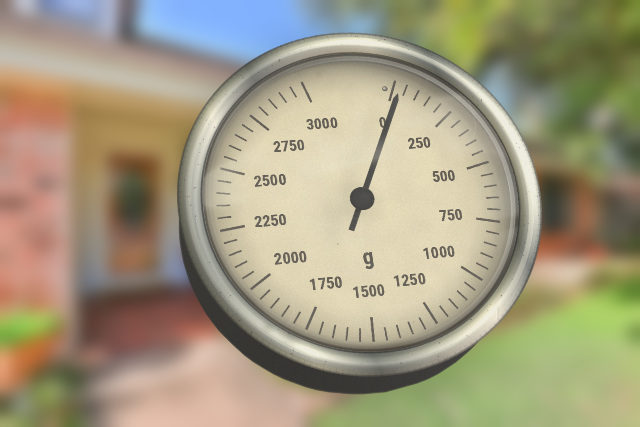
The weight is 25 g
